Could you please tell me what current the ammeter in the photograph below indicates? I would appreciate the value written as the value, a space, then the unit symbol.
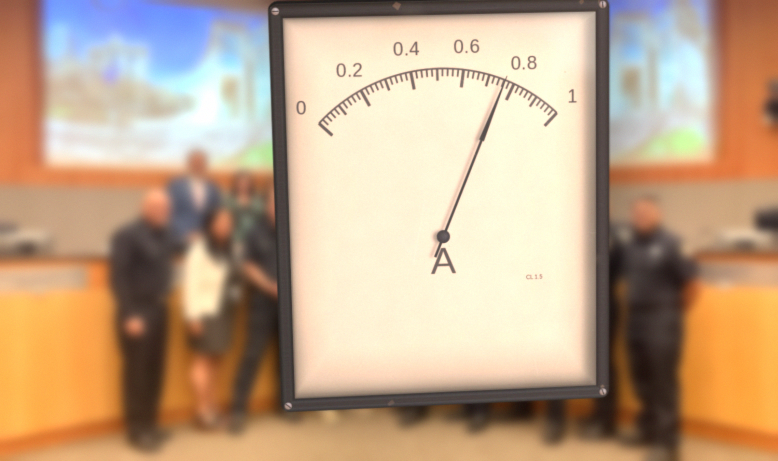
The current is 0.76 A
